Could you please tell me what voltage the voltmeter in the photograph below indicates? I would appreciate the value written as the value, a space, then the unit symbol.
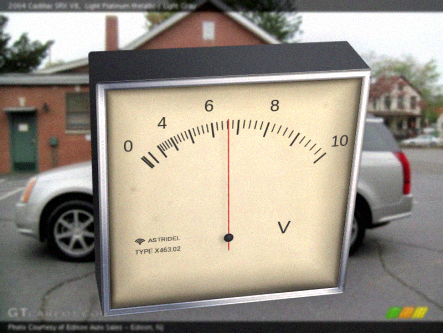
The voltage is 6.6 V
